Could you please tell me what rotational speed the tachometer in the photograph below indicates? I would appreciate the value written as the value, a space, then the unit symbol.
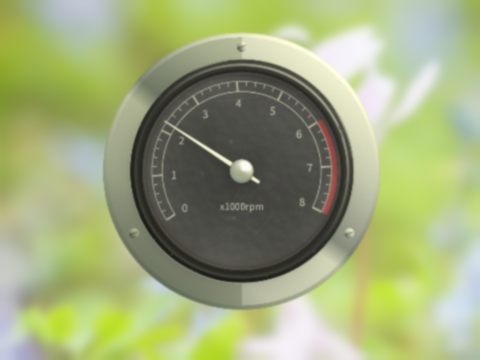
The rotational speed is 2200 rpm
